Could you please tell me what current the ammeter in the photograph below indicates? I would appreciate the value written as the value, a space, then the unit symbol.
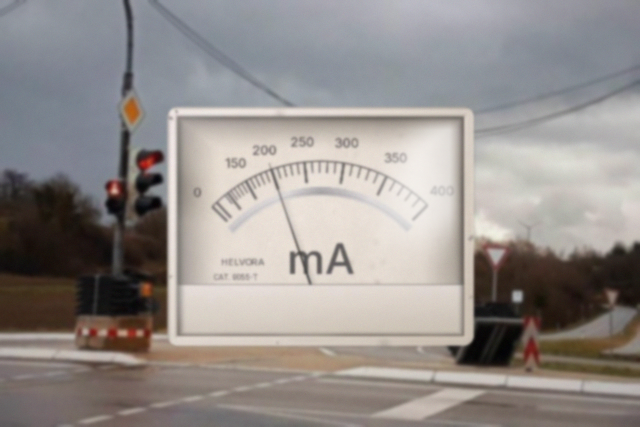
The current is 200 mA
